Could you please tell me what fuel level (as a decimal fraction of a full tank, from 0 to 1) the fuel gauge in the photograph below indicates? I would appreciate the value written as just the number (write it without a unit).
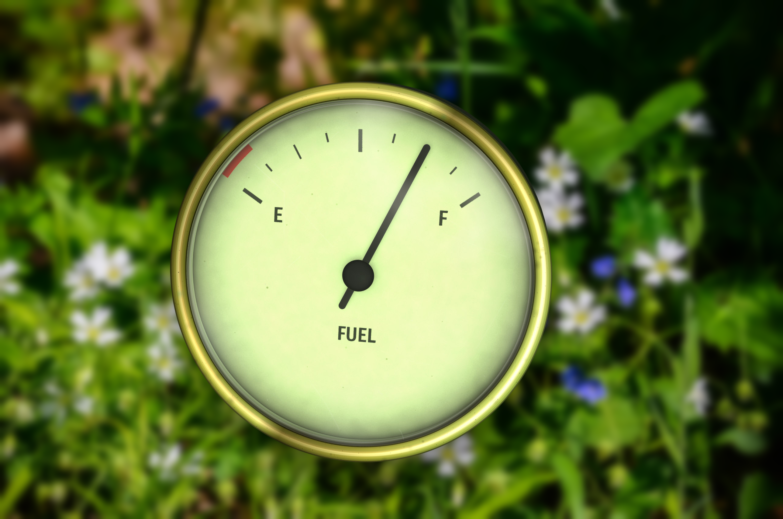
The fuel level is 0.75
